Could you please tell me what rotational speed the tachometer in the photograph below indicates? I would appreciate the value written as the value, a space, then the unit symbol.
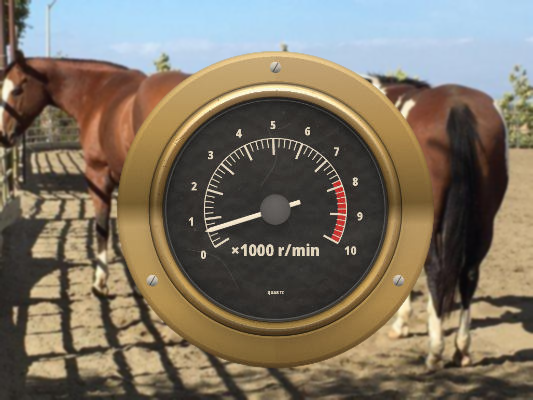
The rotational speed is 600 rpm
